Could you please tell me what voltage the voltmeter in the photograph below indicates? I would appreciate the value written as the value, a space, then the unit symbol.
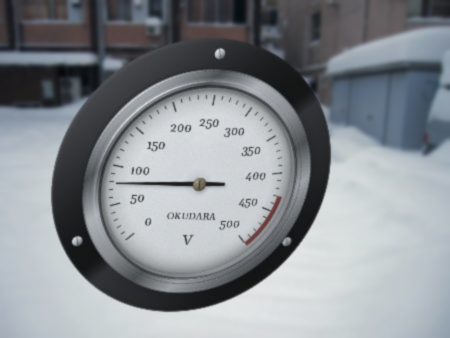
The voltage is 80 V
